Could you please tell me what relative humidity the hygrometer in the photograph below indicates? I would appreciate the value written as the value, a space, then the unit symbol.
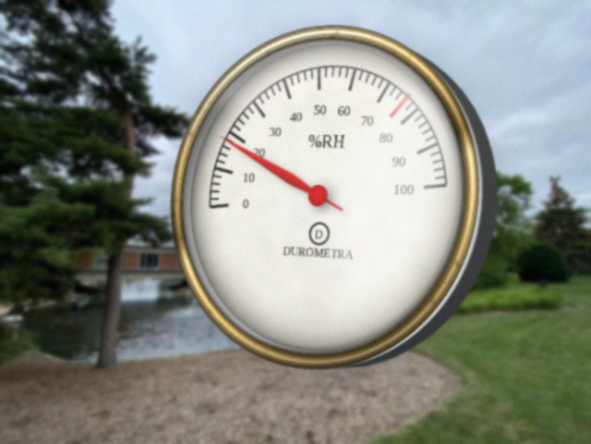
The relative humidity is 18 %
